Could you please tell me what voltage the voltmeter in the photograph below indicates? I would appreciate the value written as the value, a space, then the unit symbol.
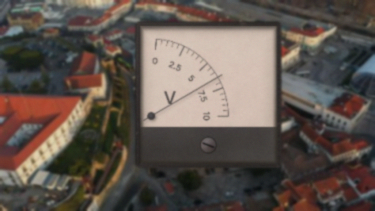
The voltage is 6.5 V
